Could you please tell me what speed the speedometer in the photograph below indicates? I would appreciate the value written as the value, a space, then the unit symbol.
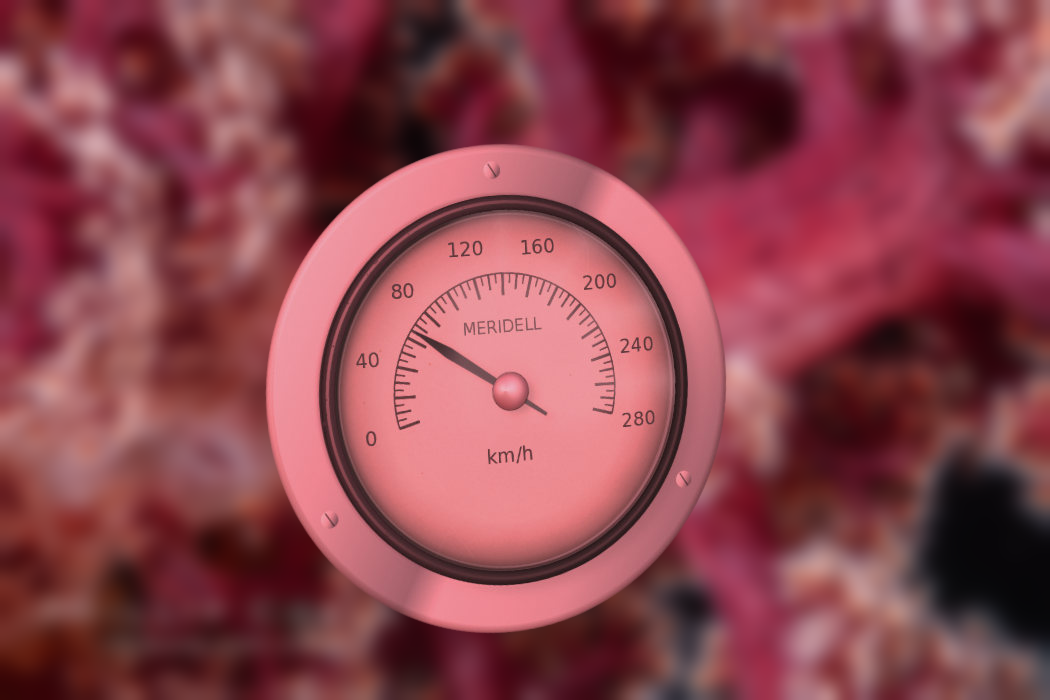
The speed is 65 km/h
